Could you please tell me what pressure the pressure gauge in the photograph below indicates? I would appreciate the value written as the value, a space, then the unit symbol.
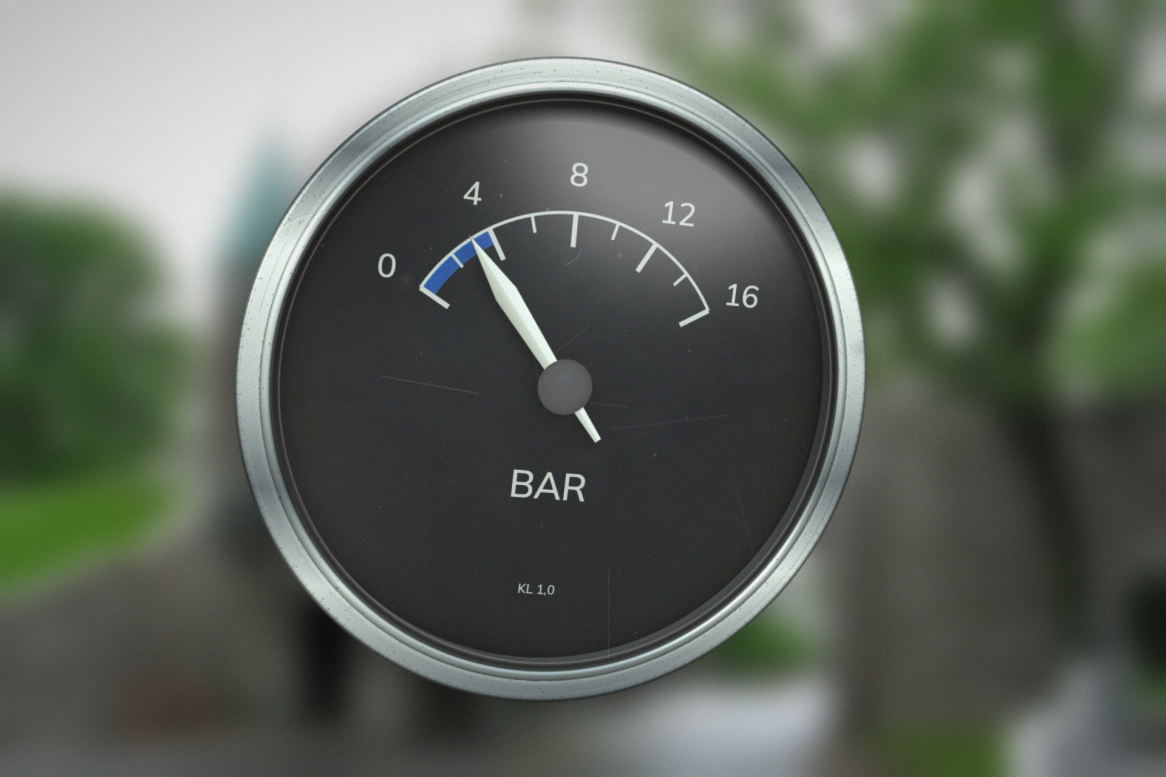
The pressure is 3 bar
